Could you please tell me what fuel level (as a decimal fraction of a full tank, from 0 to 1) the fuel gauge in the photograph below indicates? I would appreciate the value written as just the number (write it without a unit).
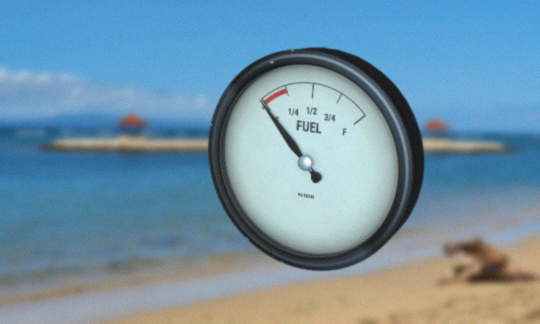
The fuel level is 0
